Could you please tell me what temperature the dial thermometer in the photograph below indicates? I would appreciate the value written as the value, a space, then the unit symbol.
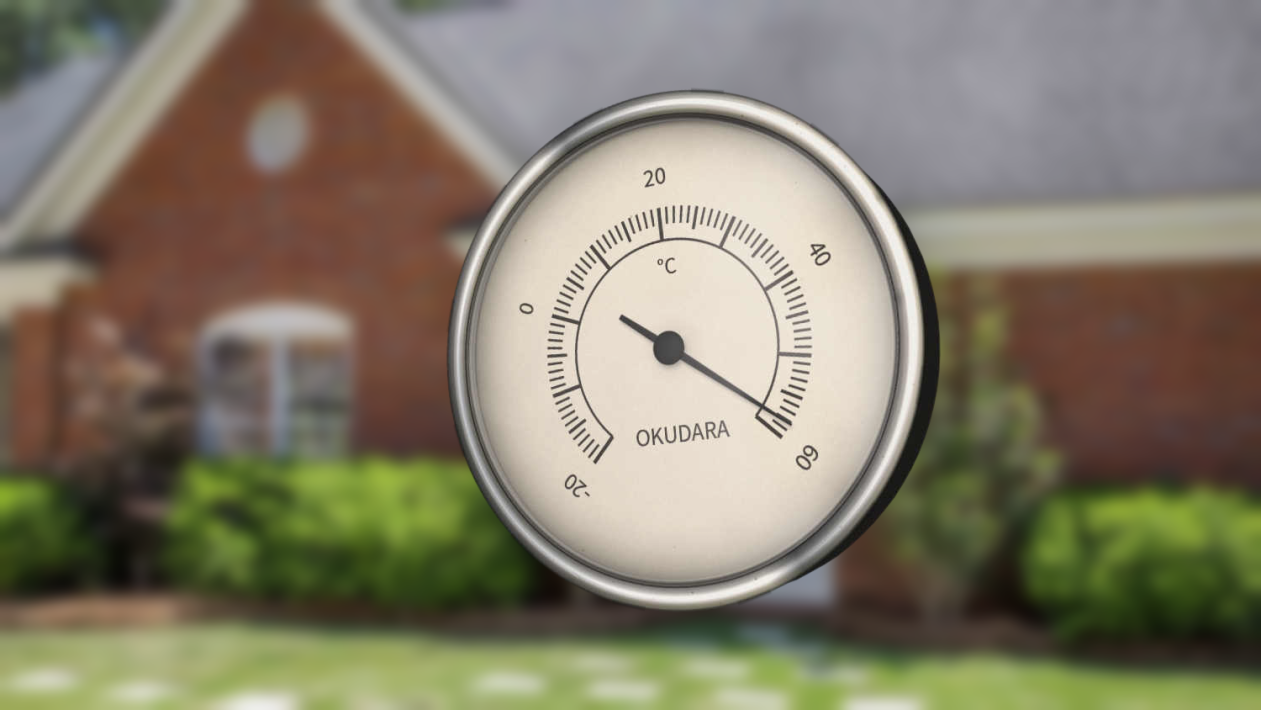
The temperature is 58 °C
